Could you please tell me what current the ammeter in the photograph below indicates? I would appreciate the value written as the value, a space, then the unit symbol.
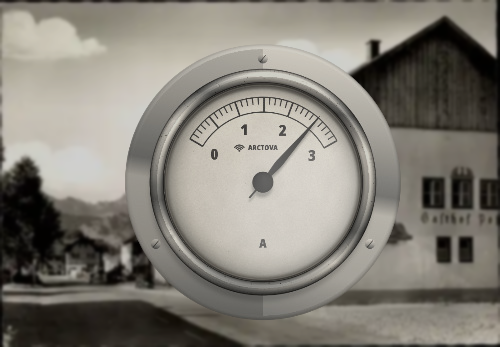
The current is 2.5 A
